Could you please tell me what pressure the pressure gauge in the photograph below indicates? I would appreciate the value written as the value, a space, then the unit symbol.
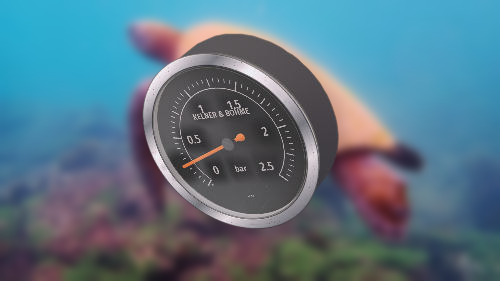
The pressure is 0.25 bar
